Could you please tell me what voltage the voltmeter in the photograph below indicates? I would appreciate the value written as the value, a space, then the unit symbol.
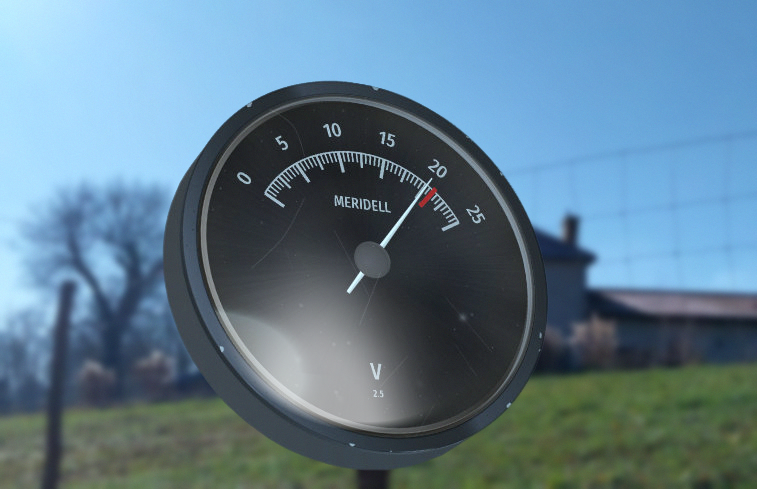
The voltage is 20 V
